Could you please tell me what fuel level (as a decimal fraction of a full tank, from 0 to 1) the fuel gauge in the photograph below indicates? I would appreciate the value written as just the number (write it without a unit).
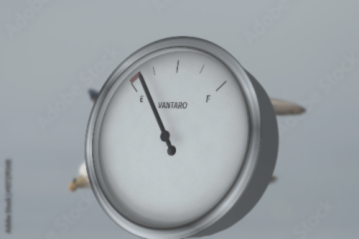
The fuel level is 0.125
